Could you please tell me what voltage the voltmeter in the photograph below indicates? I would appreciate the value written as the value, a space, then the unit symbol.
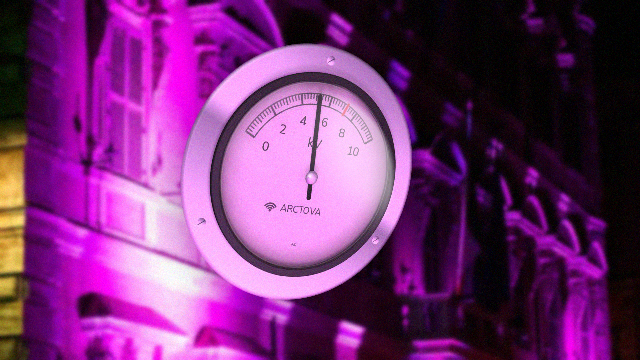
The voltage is 5 kV
